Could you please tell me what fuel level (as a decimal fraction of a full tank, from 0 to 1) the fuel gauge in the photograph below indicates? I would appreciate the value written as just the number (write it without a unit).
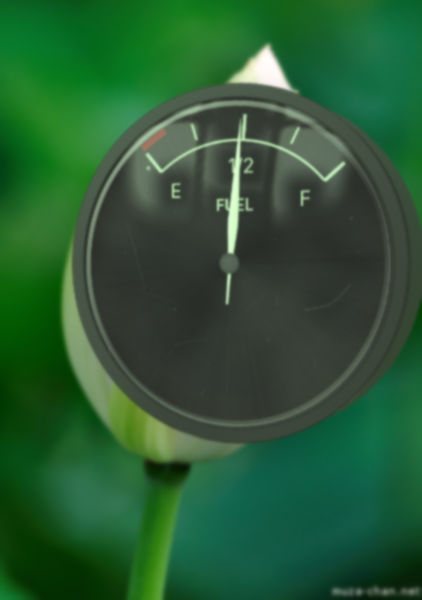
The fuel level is 0.5
